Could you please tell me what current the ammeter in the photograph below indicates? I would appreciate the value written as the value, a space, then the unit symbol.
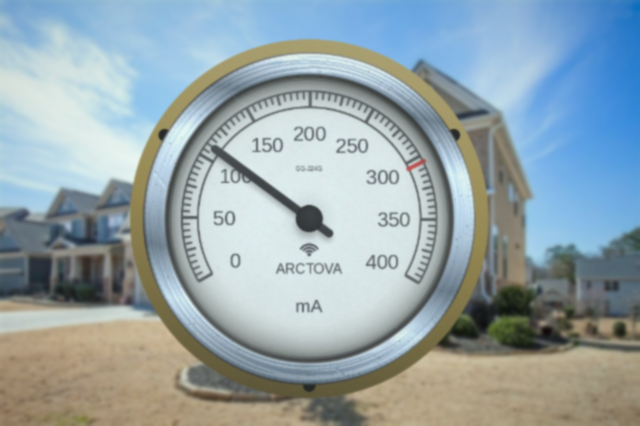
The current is 110 mA
